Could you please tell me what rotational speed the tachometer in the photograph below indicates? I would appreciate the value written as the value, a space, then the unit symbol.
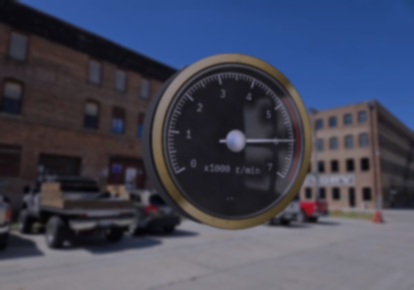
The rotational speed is 6000 rpm
